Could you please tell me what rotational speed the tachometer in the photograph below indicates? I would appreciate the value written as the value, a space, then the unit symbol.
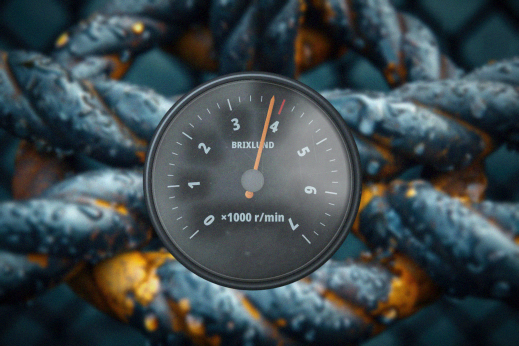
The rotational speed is 3800 rpm
